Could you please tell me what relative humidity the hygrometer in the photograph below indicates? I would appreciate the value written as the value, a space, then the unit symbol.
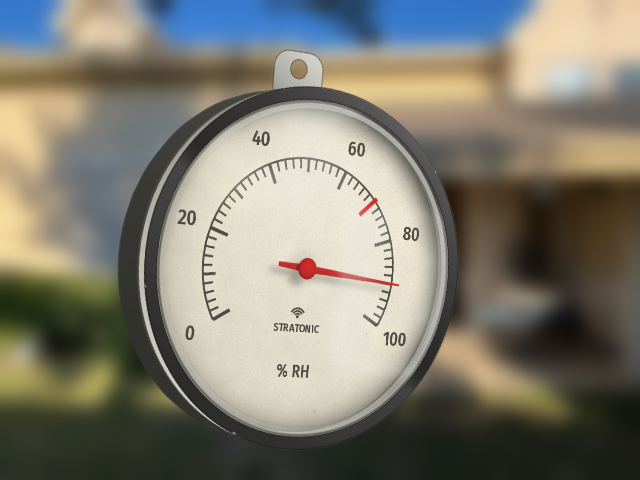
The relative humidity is 90 %
